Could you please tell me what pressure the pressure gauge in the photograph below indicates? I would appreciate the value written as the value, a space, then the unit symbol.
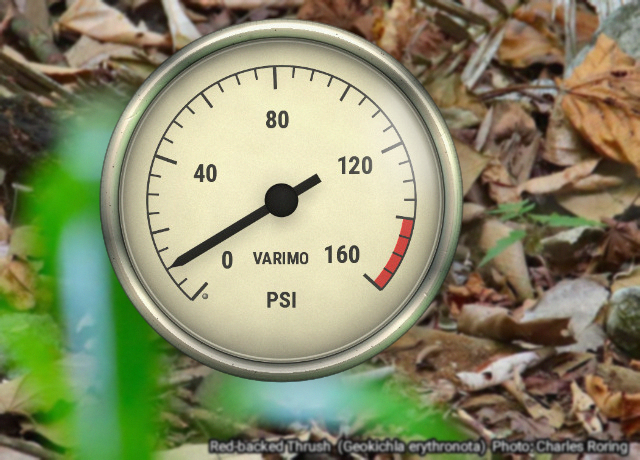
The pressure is 10 psi
